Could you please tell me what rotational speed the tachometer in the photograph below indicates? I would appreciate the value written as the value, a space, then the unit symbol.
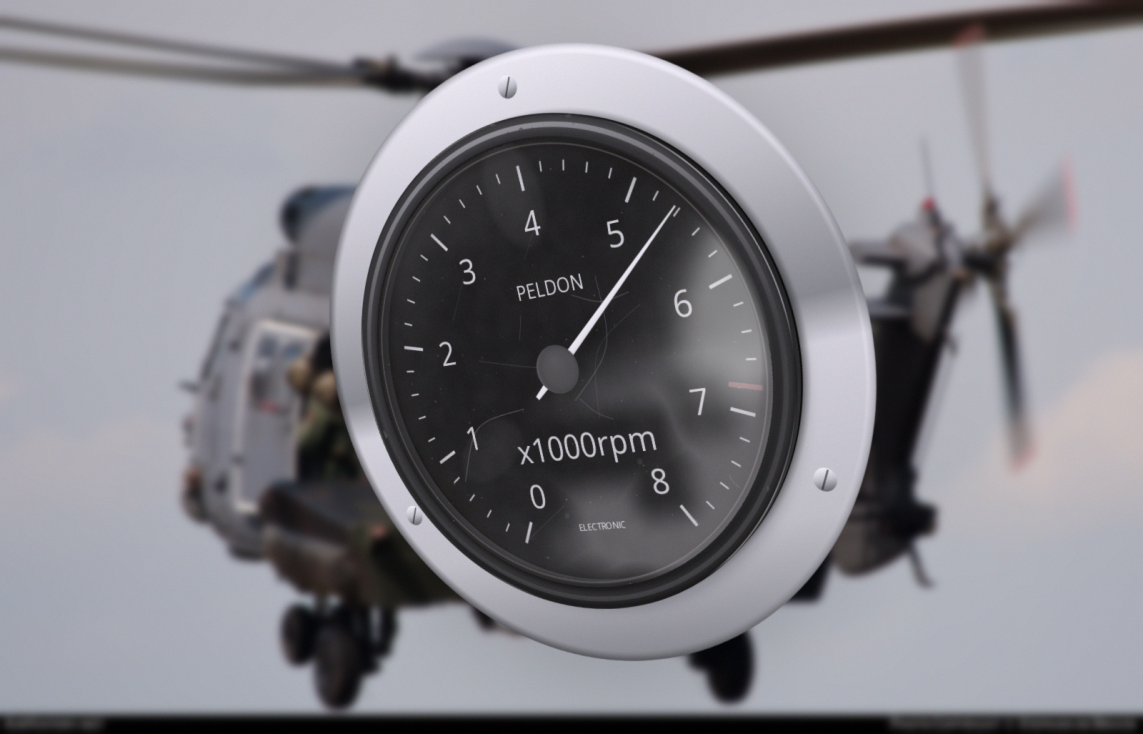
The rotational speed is 5400 rpm
